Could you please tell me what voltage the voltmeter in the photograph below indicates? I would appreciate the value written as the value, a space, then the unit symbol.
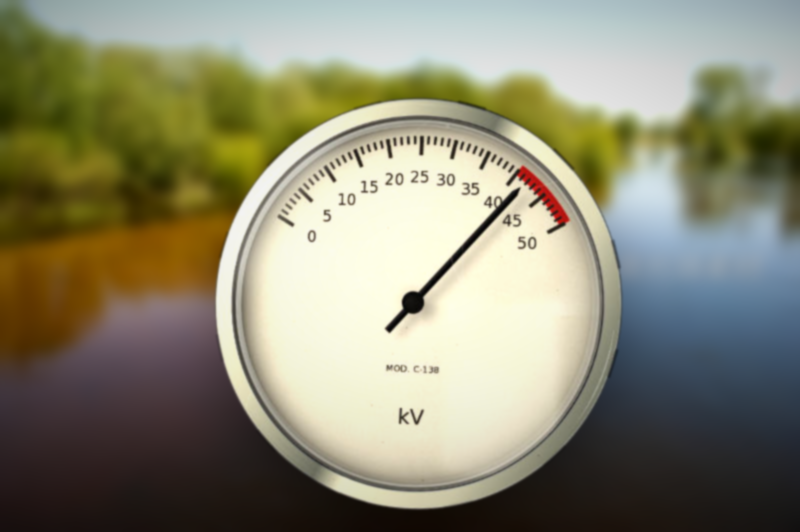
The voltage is 42 kV
